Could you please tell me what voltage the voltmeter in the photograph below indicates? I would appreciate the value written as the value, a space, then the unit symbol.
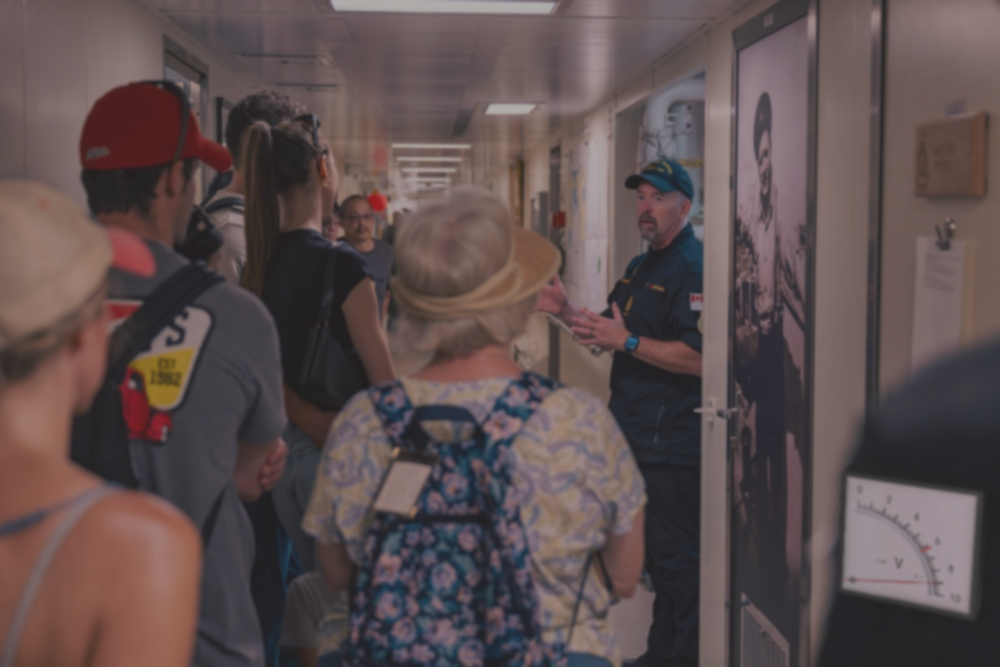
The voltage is 9 V
